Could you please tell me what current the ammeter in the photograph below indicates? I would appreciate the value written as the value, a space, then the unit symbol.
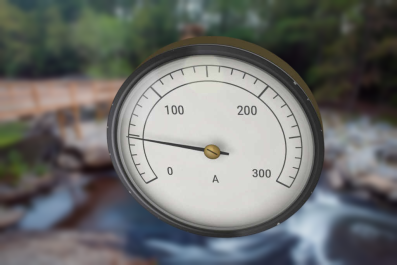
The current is 50 A
